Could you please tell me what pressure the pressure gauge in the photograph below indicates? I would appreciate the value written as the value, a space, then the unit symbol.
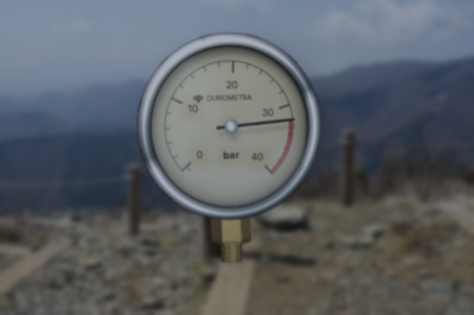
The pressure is 32 bar
